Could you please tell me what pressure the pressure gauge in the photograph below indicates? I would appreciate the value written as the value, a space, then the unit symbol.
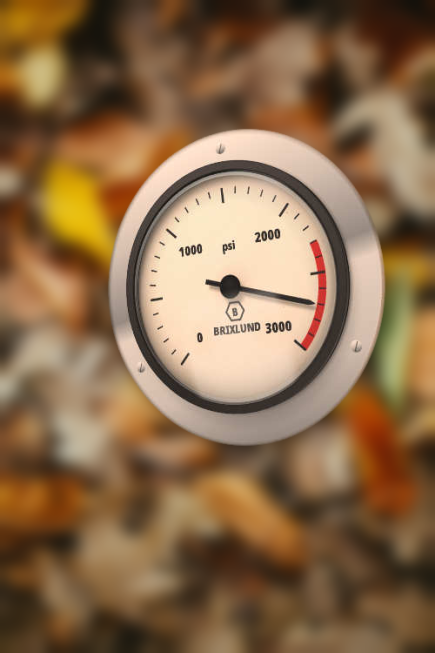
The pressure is 2700 psi
